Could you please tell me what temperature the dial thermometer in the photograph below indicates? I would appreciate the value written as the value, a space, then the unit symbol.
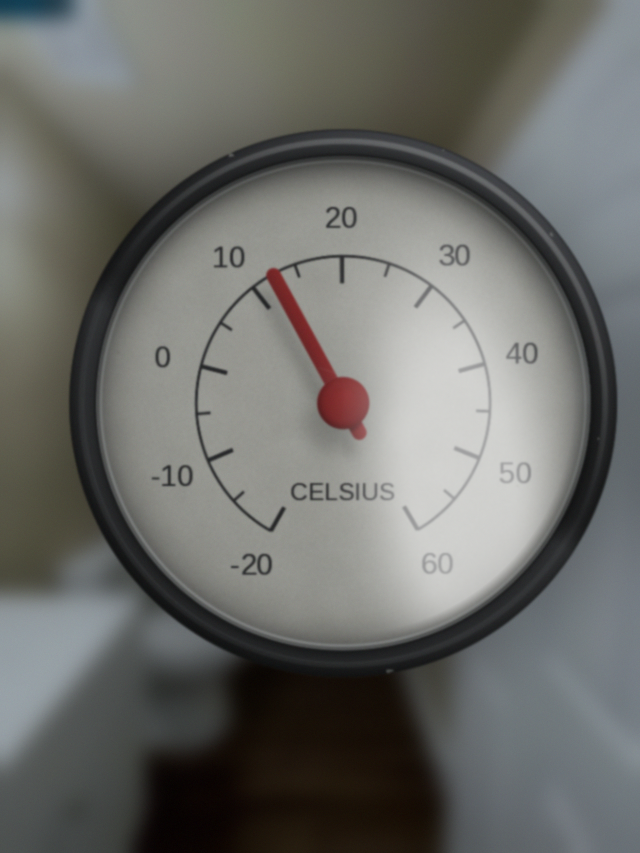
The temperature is 12.5 °C
